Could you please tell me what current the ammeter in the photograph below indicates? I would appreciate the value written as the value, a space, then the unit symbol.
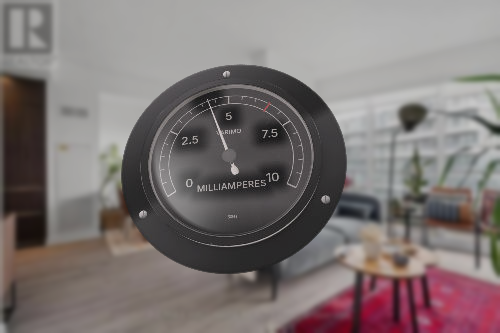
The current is 4.25 mA
